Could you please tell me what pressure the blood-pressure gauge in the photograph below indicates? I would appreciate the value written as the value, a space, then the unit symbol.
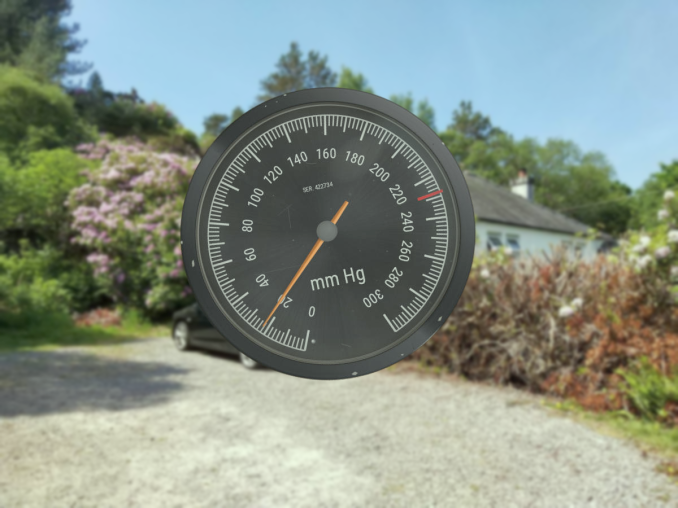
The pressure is 22 mmHg
